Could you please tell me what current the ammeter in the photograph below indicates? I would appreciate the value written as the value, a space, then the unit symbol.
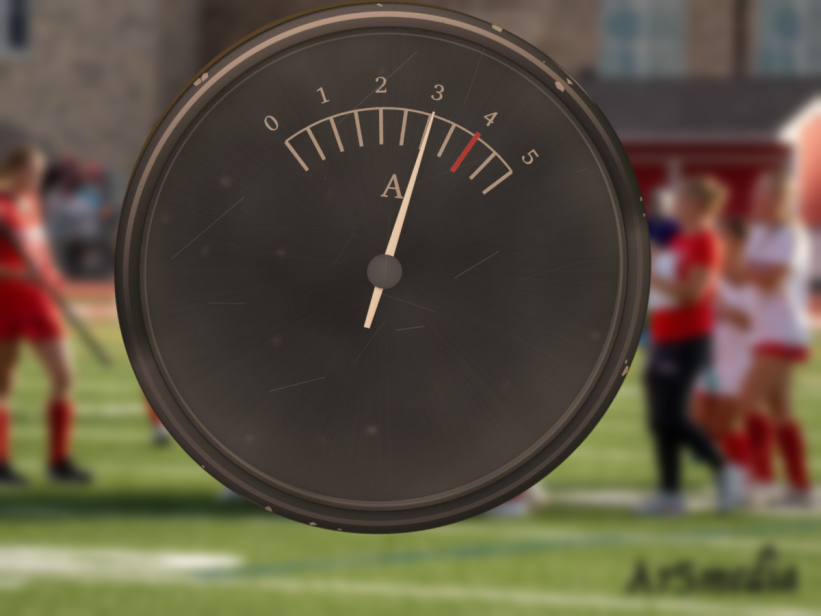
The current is 3 A
